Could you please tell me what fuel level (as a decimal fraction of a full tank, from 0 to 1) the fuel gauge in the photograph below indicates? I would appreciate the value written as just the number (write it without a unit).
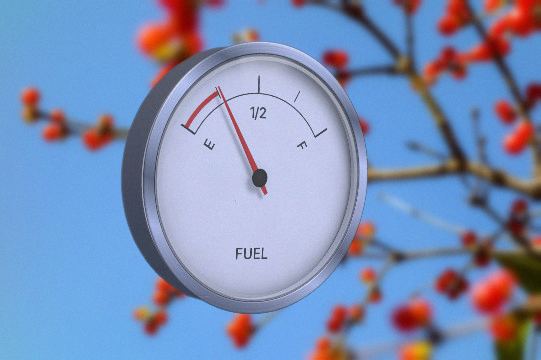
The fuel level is 0.25
